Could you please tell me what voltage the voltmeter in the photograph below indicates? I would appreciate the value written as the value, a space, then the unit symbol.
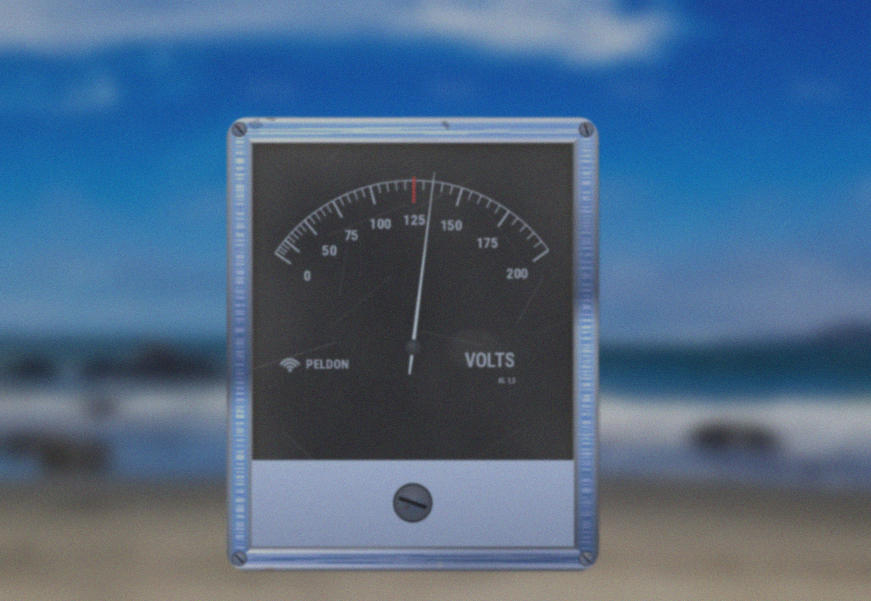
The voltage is 135 V
